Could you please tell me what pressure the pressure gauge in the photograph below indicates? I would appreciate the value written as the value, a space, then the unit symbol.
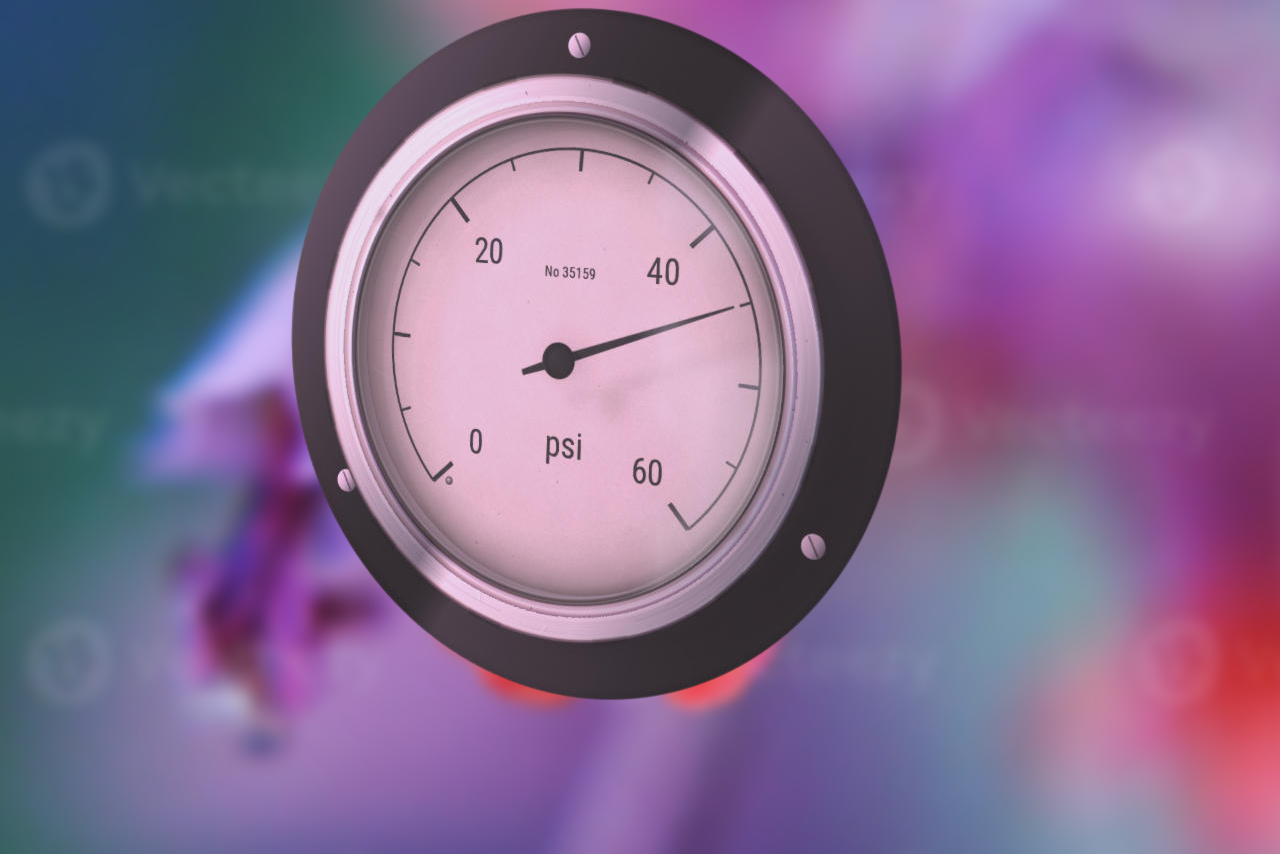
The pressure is 45 psi
